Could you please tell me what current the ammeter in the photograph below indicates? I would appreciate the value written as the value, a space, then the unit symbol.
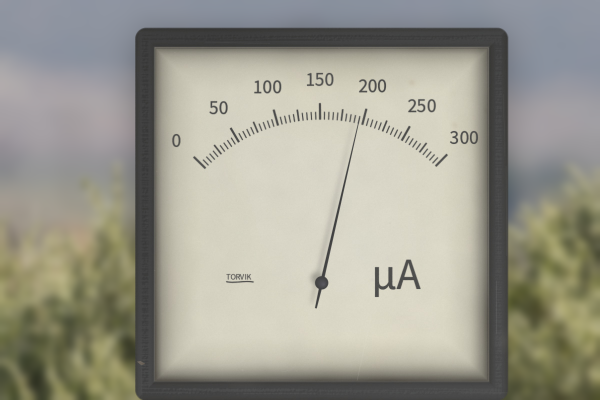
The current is 195 µA
